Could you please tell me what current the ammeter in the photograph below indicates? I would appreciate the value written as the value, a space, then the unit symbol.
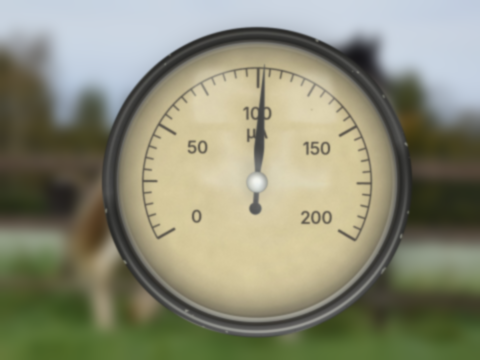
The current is 102.5 µA
